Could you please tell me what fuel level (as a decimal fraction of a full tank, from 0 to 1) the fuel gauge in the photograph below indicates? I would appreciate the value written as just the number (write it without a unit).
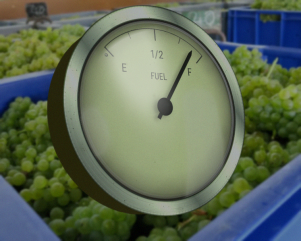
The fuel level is 0.875
